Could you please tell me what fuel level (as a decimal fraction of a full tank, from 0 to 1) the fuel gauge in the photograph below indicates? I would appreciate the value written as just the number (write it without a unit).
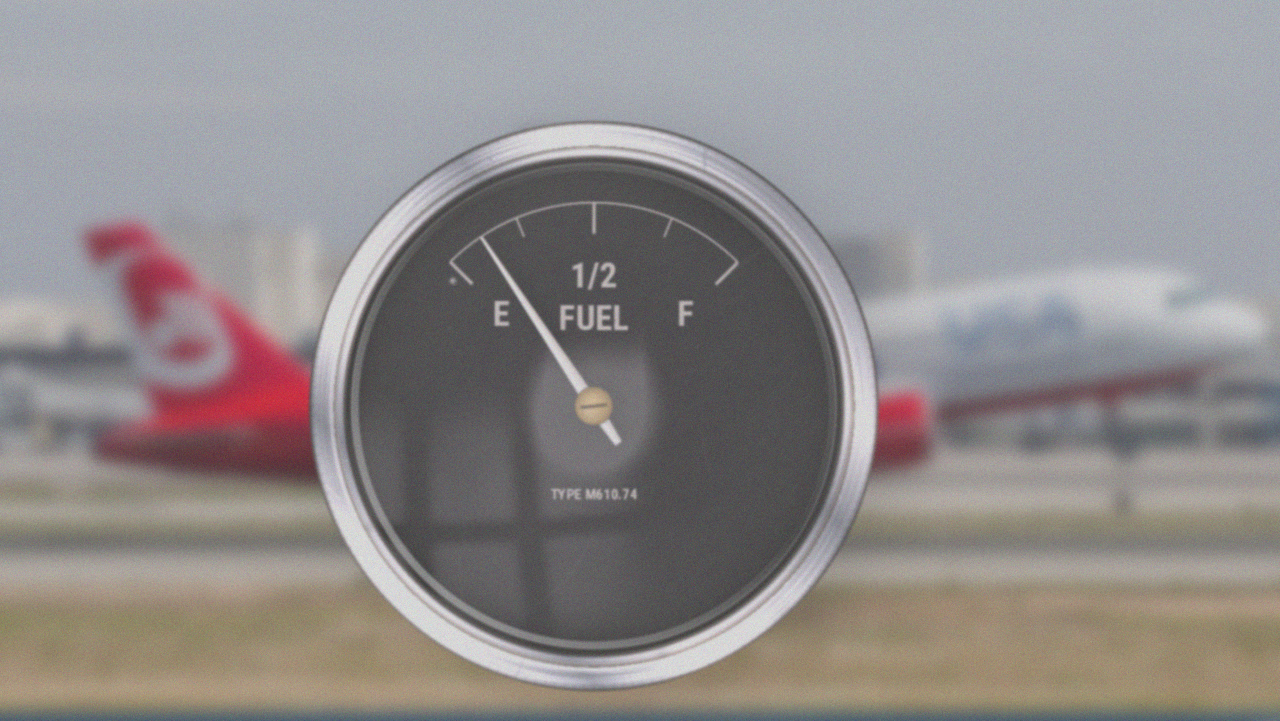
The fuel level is 0.125
